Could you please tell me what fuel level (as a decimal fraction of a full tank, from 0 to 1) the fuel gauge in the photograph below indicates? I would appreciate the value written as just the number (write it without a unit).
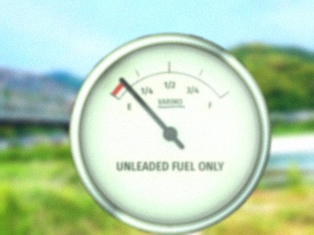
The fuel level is 0.125
